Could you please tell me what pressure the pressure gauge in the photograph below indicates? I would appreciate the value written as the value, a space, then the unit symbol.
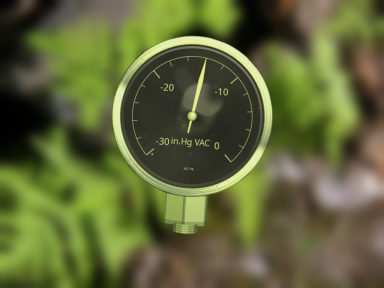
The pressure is -14 inHg
